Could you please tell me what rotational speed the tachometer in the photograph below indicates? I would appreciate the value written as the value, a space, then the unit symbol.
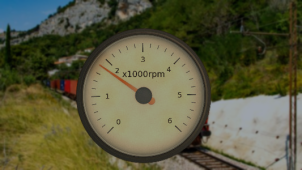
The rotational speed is 1800 rpm
